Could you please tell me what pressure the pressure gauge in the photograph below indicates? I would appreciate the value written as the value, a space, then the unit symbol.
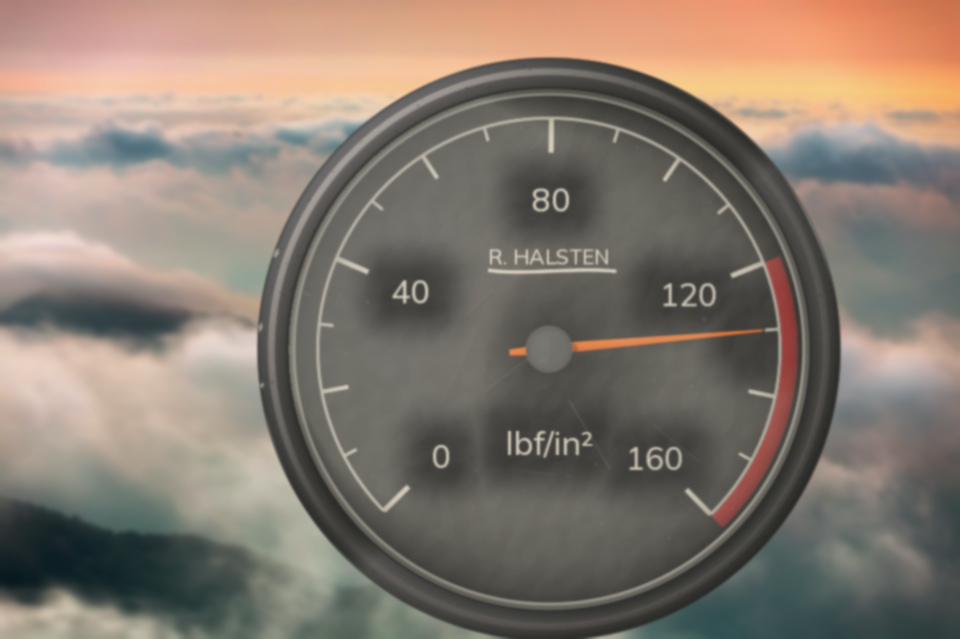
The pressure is 130 psi
